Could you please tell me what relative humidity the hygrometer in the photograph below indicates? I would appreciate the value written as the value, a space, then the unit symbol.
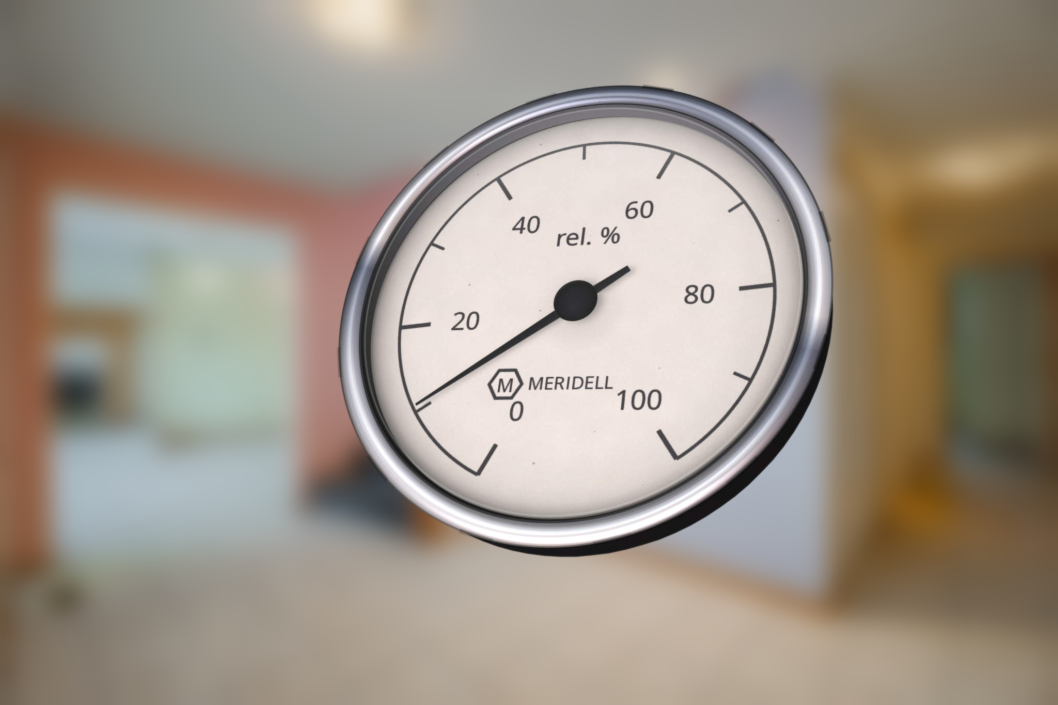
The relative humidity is 10 %
